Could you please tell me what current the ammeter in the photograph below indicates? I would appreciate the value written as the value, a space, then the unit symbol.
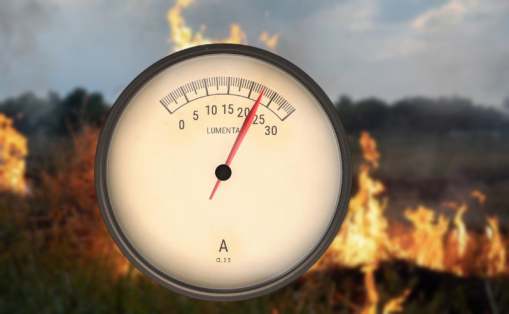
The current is 22.5 A
